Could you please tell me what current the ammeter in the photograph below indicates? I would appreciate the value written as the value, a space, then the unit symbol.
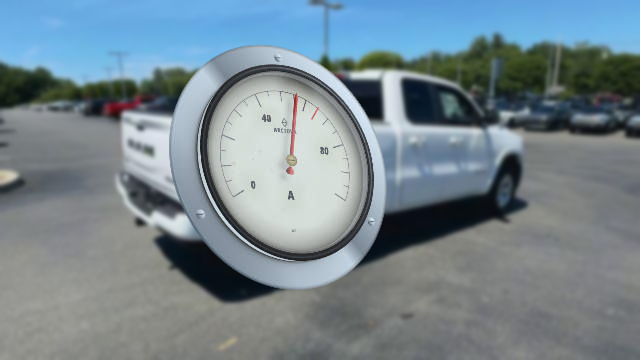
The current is 55 A
